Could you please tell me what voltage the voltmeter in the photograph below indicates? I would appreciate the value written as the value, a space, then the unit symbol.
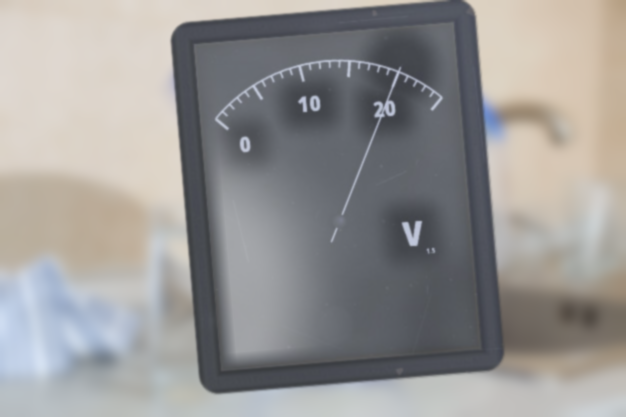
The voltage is 20 V
